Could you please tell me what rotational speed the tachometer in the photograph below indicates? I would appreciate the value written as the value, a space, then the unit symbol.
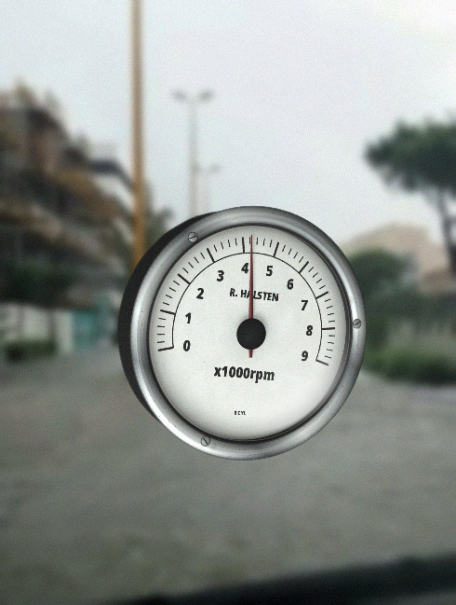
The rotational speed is 4200 rpm
